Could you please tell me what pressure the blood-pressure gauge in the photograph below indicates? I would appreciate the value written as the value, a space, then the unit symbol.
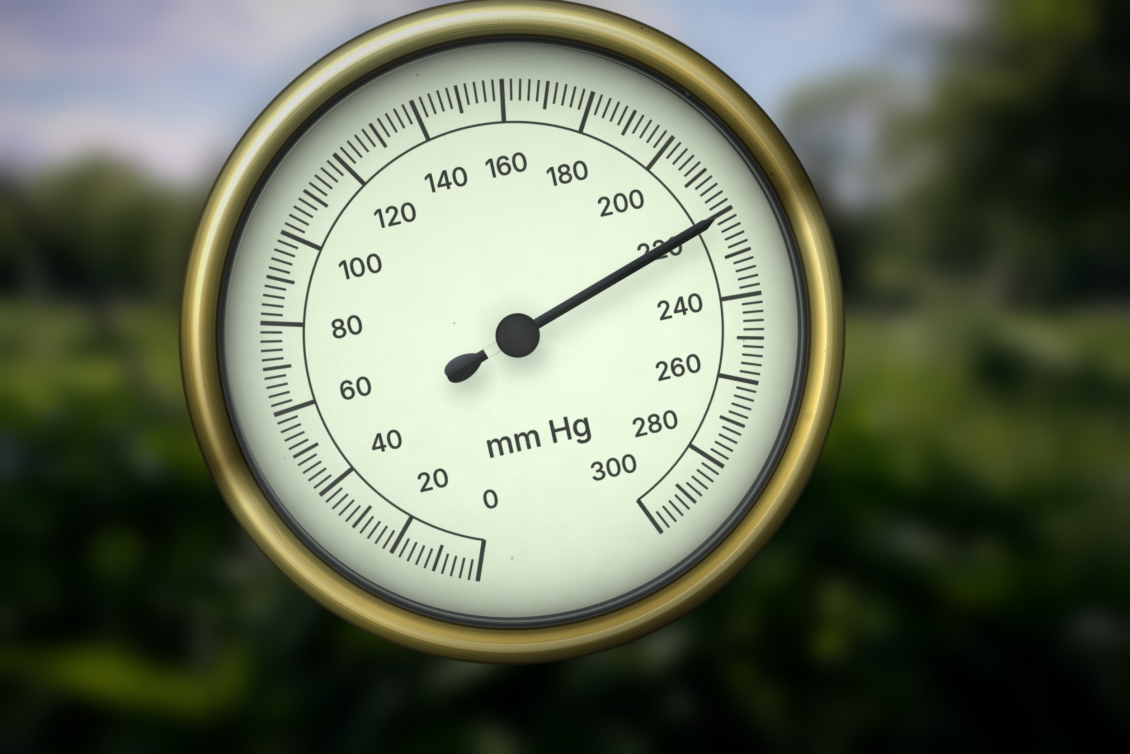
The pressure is 220 mmHg
